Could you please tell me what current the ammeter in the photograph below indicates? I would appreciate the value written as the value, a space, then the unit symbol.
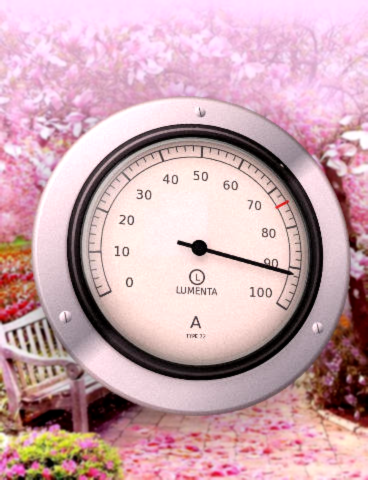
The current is 92 A
